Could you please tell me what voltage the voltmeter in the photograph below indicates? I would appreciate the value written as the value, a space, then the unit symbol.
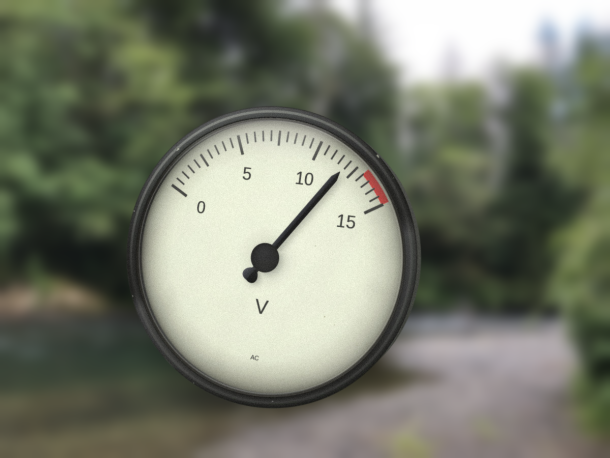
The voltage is 12 V
